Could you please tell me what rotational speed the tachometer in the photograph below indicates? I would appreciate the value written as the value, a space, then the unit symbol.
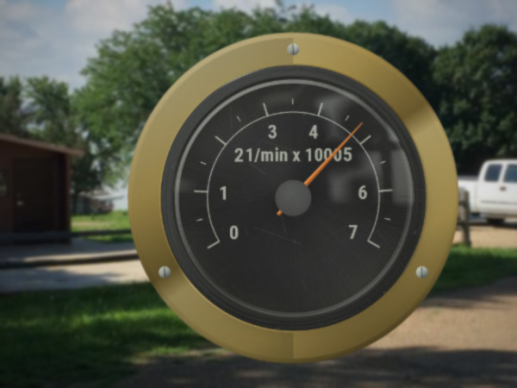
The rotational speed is 4750 rpm
